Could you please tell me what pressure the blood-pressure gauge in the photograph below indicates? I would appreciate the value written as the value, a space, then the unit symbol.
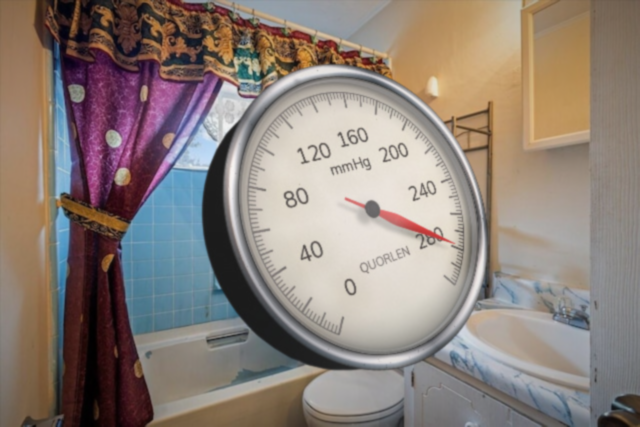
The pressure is 280 mmHg
